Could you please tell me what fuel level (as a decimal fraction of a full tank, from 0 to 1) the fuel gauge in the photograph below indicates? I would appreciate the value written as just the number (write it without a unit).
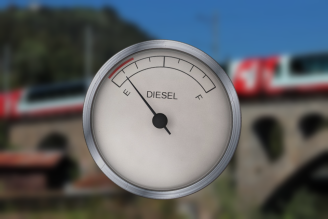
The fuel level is 0.125
